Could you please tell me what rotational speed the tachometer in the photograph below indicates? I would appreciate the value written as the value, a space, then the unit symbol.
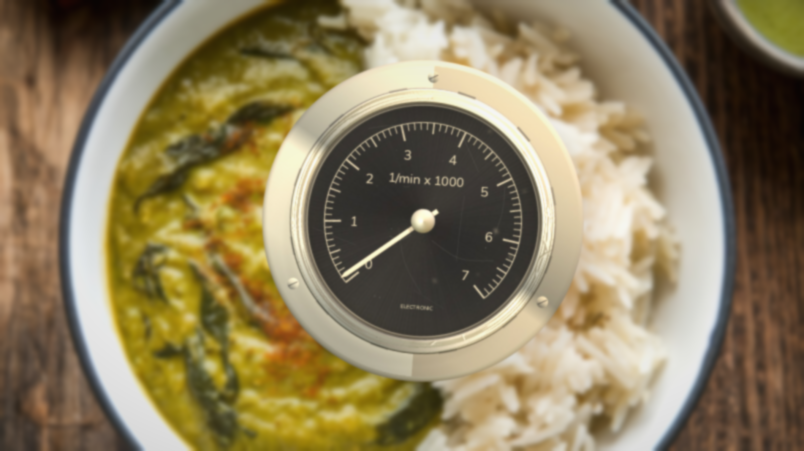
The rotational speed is 100 rpm
